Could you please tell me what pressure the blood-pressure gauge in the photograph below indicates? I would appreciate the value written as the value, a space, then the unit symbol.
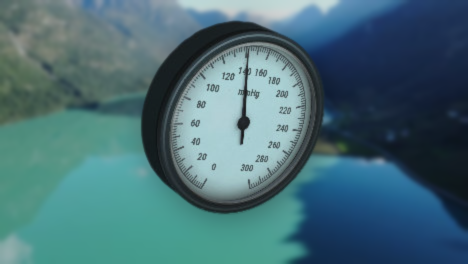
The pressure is 140 mmHg
